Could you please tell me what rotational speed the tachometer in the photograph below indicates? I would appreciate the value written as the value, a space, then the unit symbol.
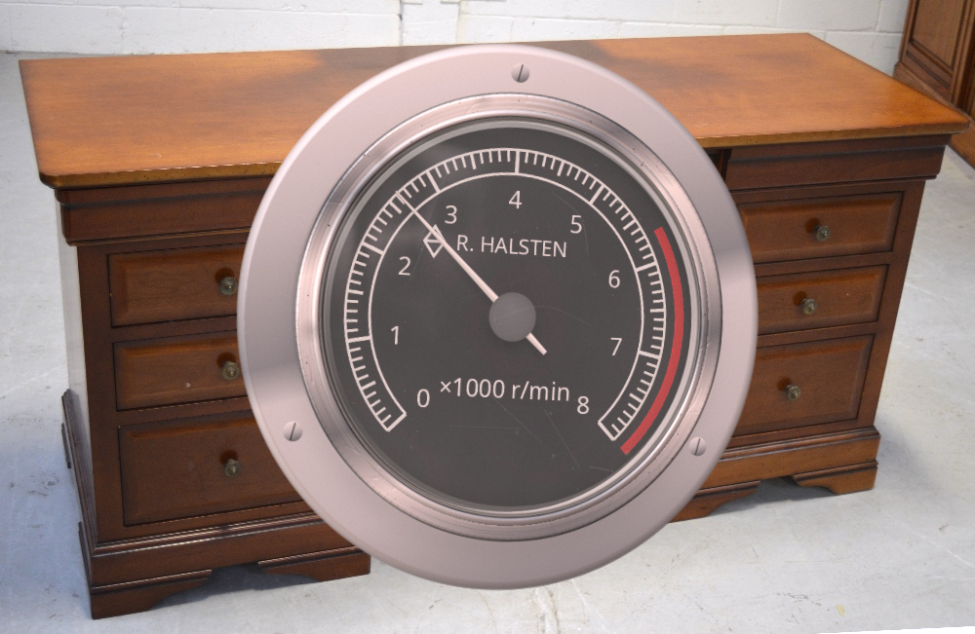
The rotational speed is 2600 rpm
